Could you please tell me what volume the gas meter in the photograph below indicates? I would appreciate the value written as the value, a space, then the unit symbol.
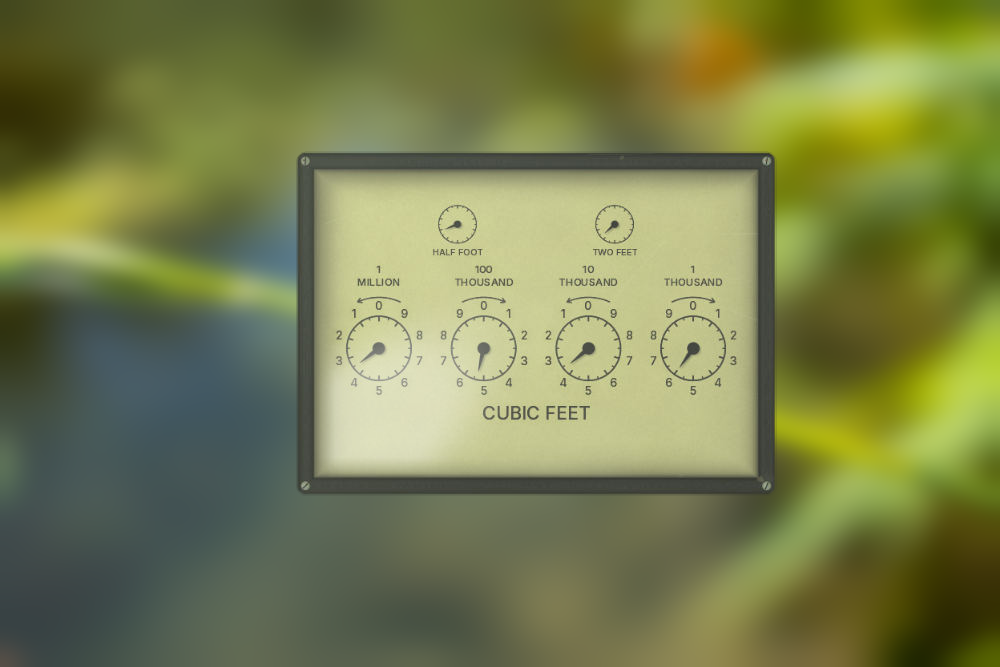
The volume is 353600 ft³
